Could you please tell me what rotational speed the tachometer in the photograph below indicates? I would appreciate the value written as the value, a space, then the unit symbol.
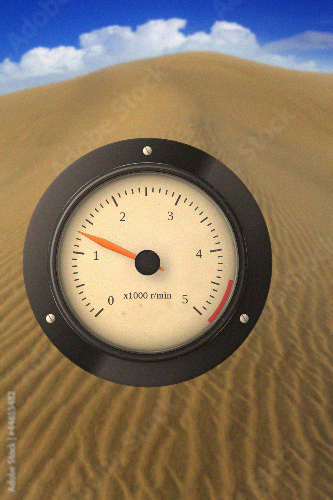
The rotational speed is 1300 rpm
